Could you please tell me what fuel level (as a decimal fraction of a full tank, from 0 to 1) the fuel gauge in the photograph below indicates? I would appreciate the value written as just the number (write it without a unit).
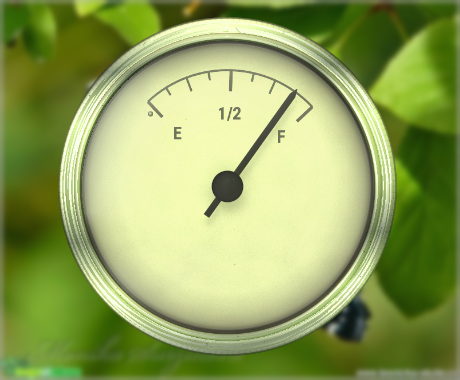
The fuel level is 0.875
